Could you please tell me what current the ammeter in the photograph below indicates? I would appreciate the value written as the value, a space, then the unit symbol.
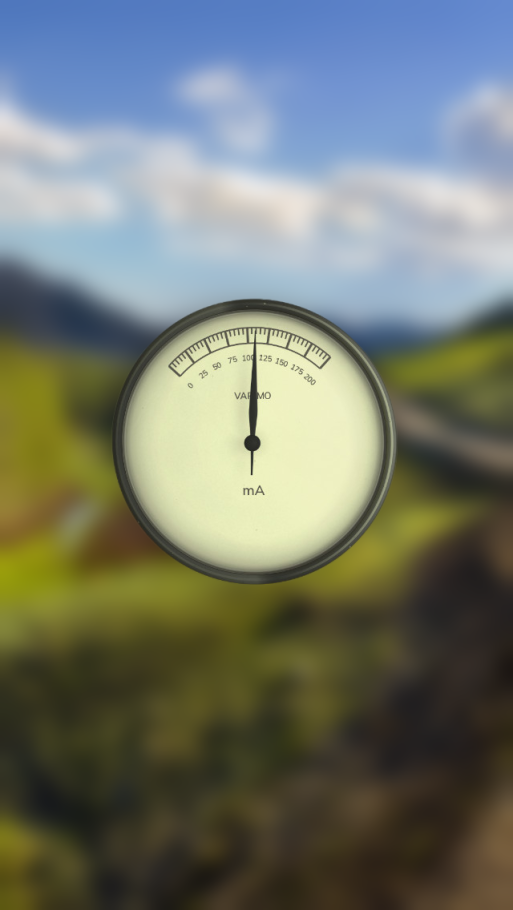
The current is 110 mA
